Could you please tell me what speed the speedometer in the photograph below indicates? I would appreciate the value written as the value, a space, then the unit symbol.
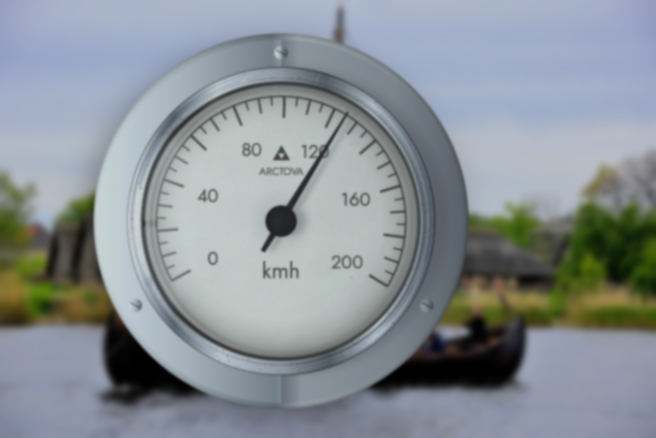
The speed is 125 km/h
